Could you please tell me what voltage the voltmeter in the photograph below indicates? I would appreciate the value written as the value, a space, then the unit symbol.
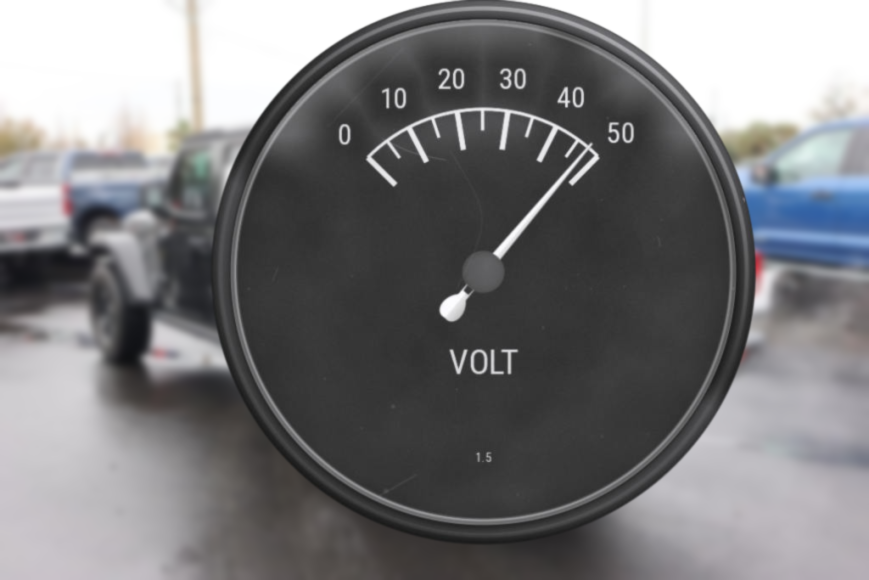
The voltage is 47.5 V
